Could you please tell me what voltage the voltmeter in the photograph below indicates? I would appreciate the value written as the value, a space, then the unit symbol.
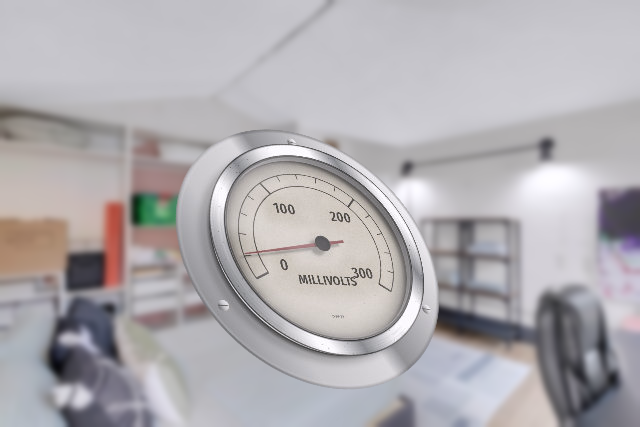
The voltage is 20 mV
